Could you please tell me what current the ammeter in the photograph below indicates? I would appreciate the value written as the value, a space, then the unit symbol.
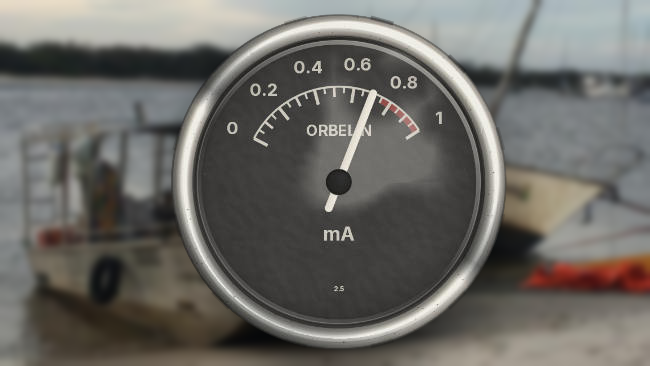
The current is 0.7 mA
